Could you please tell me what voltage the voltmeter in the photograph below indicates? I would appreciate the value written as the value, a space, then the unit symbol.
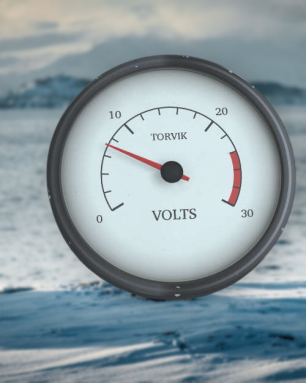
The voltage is 7 V
